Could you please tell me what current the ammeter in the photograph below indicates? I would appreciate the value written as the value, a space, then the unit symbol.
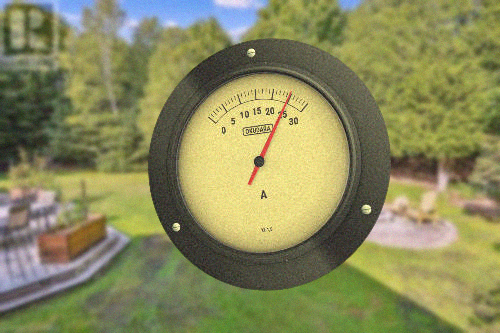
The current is 25 A
